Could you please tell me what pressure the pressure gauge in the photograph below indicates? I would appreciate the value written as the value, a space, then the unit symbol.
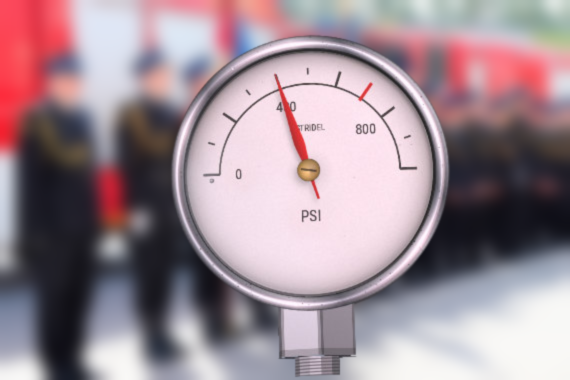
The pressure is 400 psi
